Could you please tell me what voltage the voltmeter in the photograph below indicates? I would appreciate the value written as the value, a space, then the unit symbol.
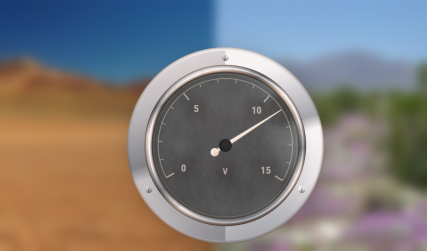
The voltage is 11 V
